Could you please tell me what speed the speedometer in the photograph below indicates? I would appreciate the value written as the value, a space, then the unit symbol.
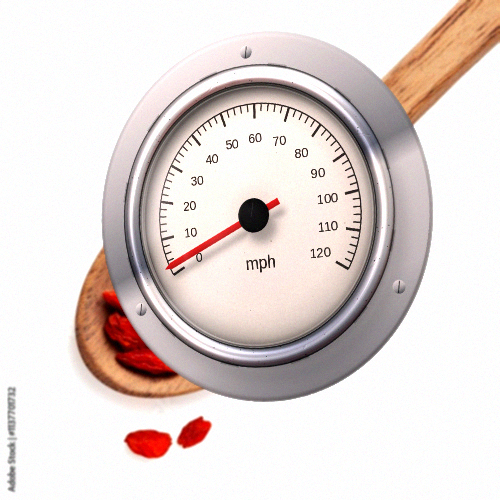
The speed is 2 mph
